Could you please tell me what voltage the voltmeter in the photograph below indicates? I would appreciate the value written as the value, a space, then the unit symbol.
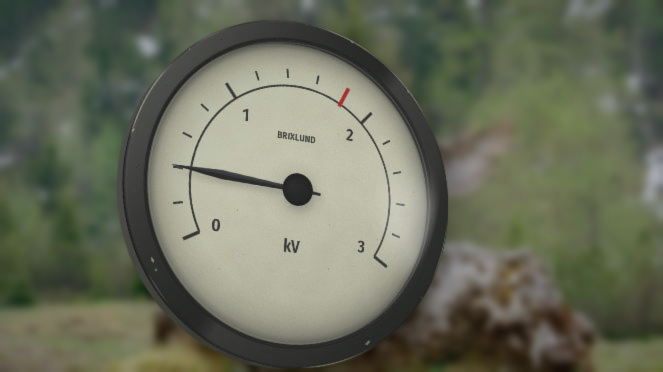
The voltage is 0.4 kV
